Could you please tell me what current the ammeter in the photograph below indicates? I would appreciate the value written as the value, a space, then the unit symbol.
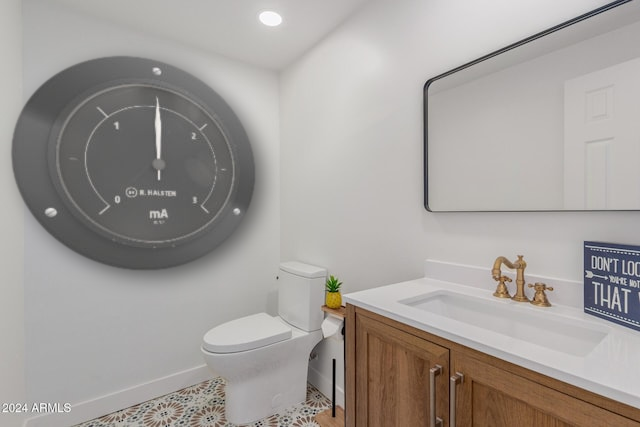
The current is 1.5 mA
